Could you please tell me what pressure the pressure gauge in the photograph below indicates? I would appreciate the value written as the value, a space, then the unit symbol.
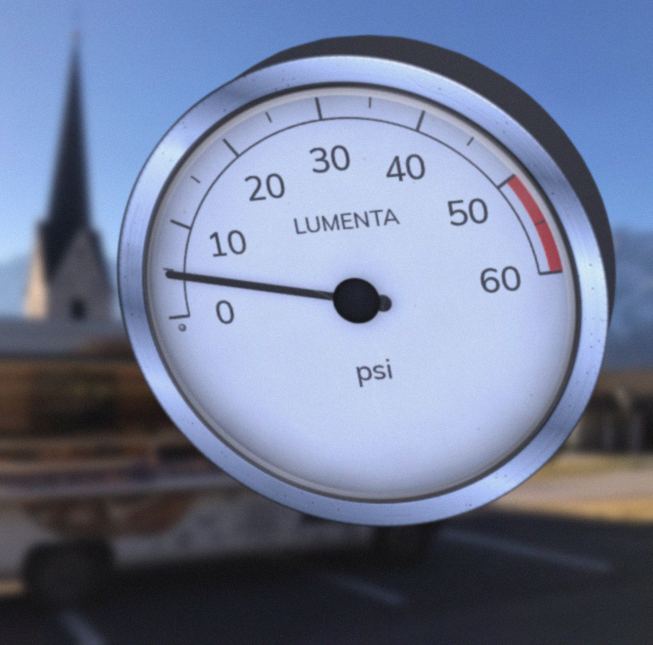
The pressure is 5 psi
